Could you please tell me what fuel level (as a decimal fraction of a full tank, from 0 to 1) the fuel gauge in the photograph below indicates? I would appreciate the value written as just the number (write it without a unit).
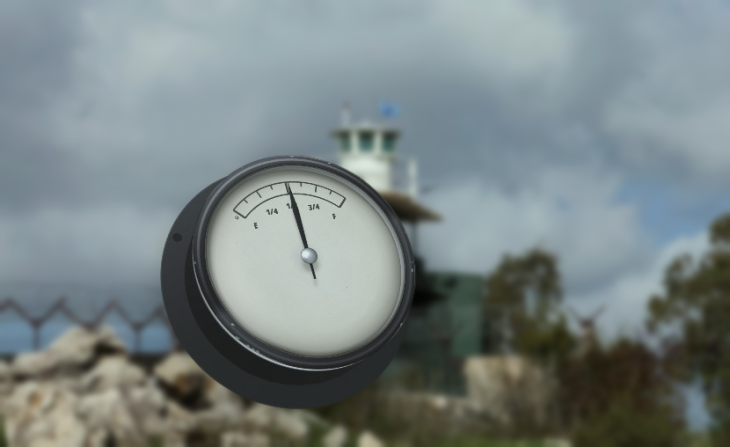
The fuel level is 0.5
